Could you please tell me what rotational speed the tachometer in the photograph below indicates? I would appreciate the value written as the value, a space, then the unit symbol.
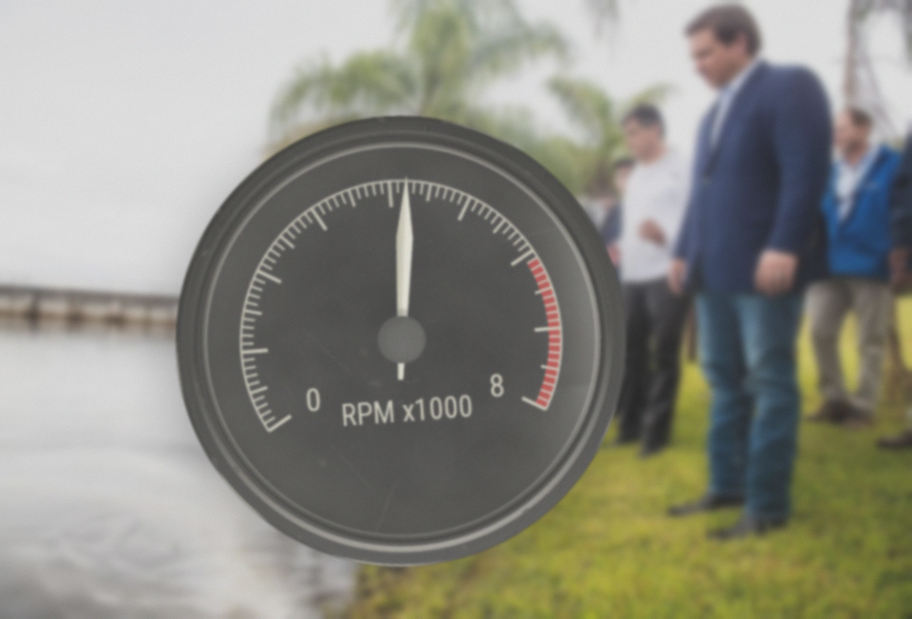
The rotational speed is 4200 rpm
